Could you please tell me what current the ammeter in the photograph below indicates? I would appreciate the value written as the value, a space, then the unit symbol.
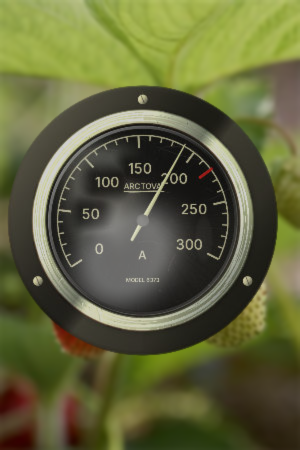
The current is 190 A
